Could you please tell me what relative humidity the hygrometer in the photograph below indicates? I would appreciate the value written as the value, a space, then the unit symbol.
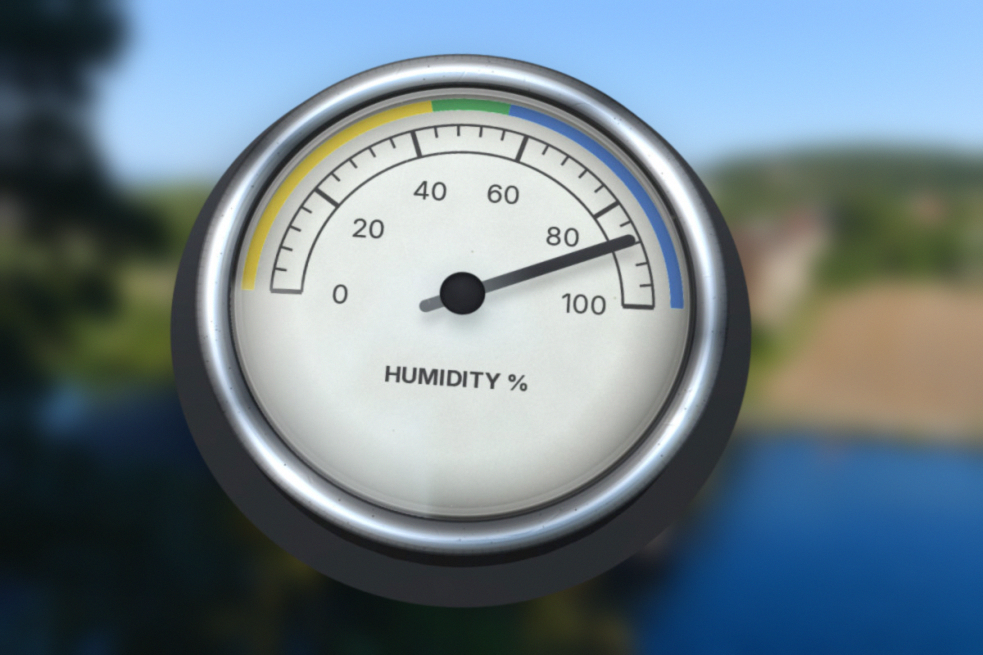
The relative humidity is 88 %
